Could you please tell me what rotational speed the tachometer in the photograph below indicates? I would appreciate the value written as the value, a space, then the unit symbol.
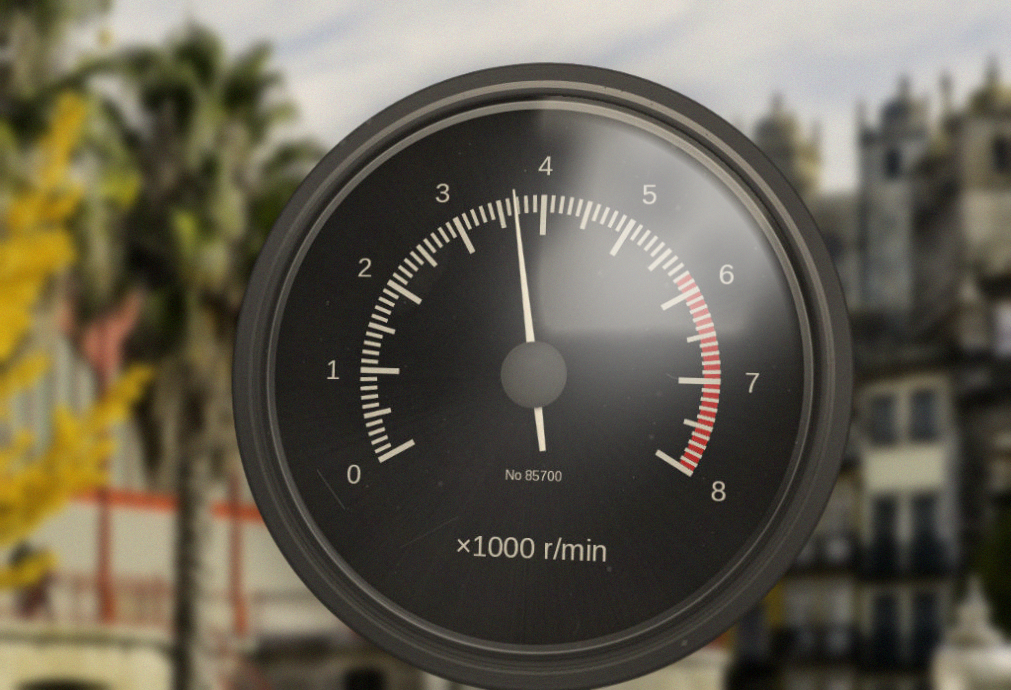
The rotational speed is 3700 rpm
